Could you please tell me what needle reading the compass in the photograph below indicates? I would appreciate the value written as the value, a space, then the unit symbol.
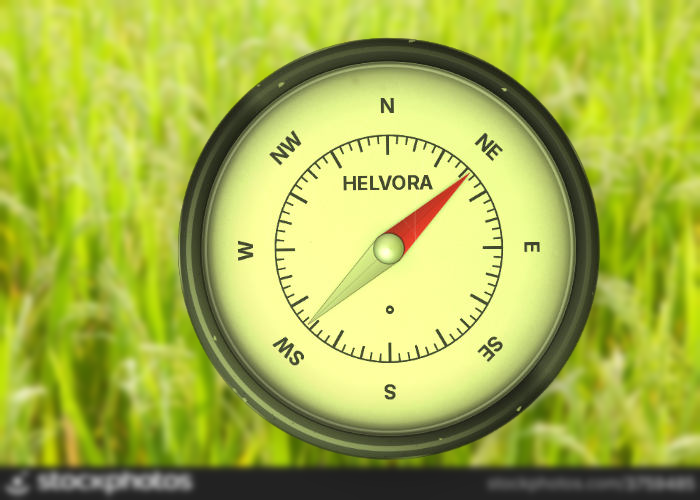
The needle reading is 47.5 °
